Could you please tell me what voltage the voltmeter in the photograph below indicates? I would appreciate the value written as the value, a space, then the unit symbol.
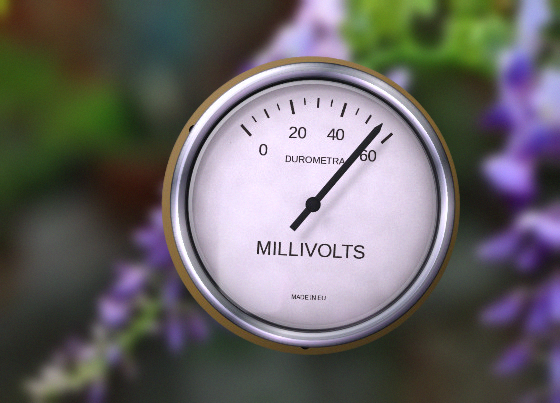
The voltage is 55 mV
